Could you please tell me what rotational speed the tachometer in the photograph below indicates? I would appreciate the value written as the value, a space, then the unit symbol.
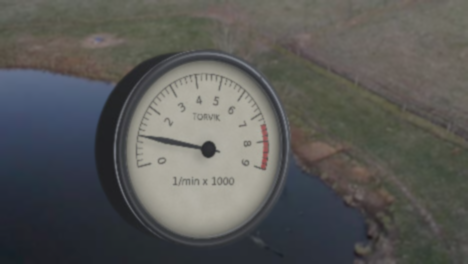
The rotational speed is 1000 rpm
